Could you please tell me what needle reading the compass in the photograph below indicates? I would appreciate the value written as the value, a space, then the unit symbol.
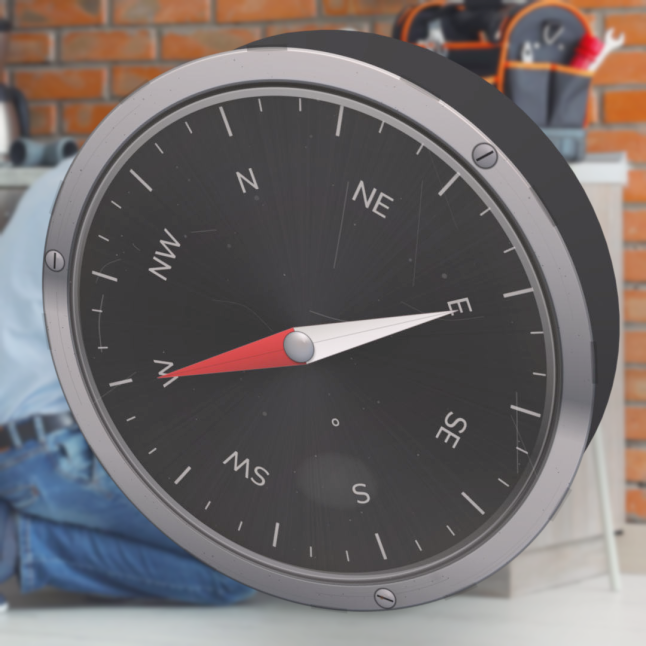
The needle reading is 270 °
